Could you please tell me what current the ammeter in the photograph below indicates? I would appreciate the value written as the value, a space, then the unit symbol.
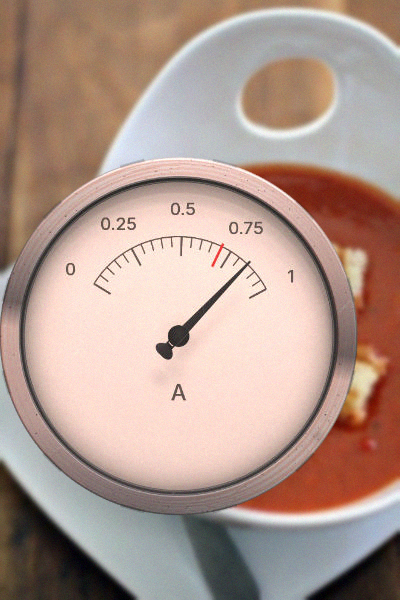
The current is 0.85 A
